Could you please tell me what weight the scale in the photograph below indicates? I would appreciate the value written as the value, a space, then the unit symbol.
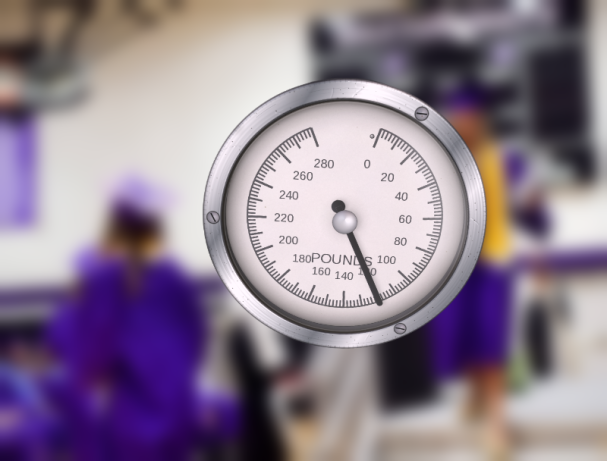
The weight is 120 lb
